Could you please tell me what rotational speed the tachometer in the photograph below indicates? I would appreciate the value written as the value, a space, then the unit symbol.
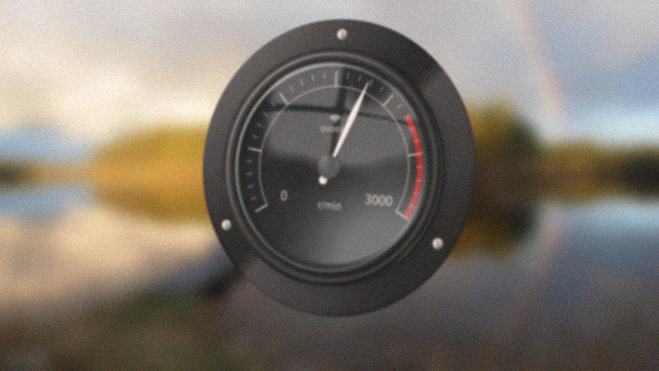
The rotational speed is 1800 rpm
